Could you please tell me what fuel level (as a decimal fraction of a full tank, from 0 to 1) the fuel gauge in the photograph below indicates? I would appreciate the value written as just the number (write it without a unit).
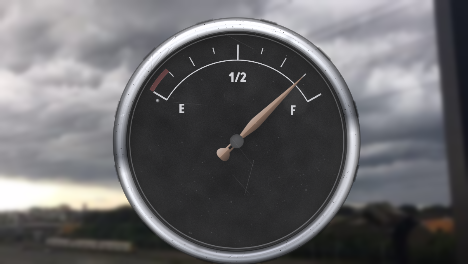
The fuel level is 0.875
